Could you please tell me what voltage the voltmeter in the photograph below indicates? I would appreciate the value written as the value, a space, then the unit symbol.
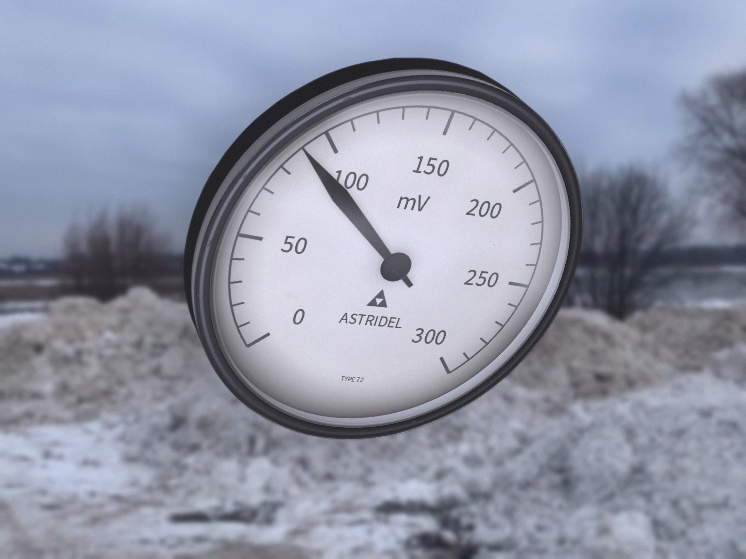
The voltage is 90 mV
